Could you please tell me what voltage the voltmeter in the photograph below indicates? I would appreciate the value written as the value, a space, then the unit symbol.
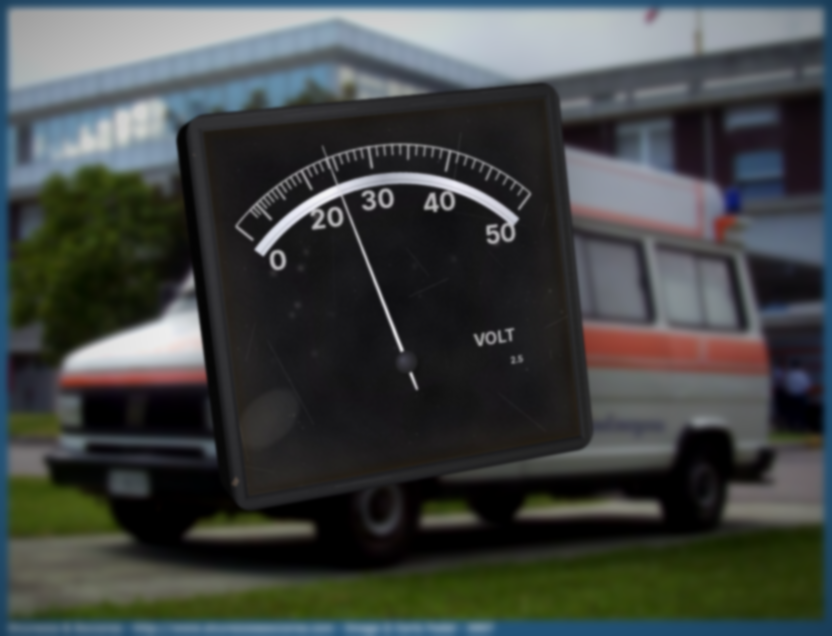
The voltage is 24 V
